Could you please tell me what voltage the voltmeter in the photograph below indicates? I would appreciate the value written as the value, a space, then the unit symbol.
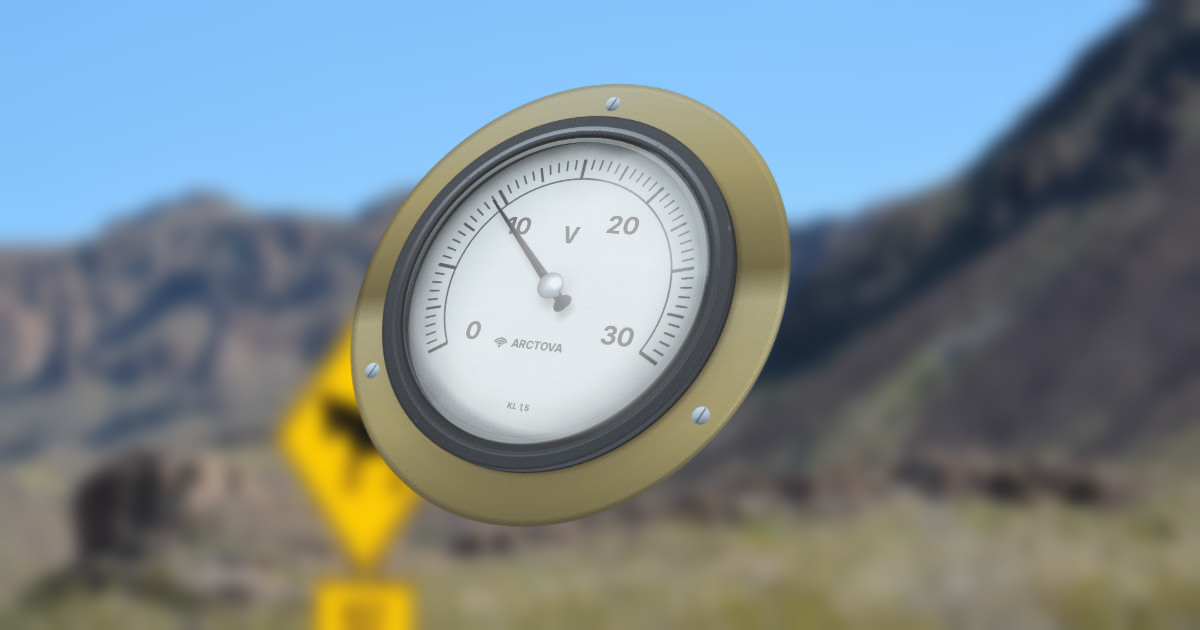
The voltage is 9.5 V
